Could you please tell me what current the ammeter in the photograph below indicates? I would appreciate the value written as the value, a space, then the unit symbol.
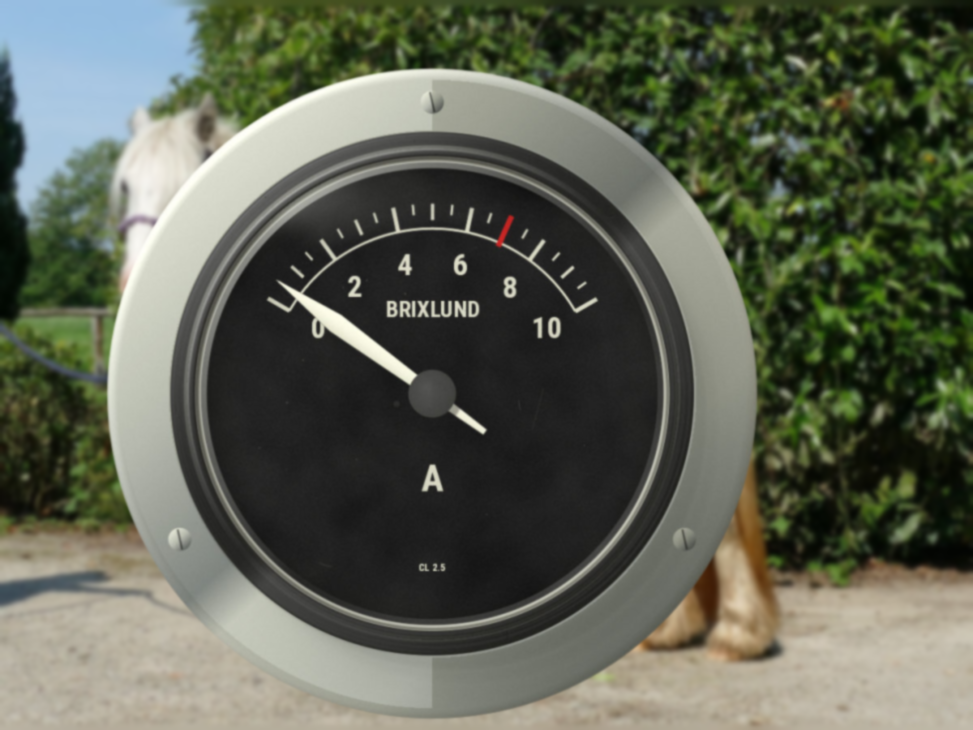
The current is 0.5 A
